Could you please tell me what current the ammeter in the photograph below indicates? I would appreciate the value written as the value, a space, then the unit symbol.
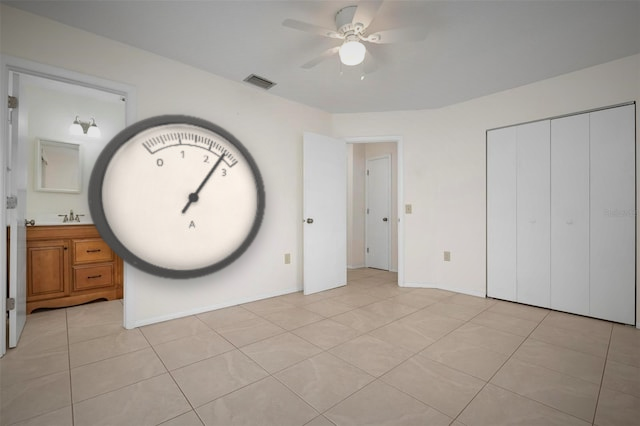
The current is 2.5 A
